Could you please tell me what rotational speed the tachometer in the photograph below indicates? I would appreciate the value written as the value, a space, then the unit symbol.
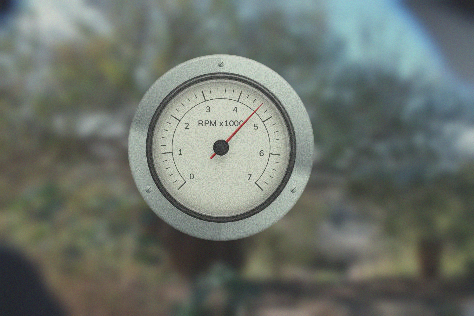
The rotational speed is 4600 rpm
